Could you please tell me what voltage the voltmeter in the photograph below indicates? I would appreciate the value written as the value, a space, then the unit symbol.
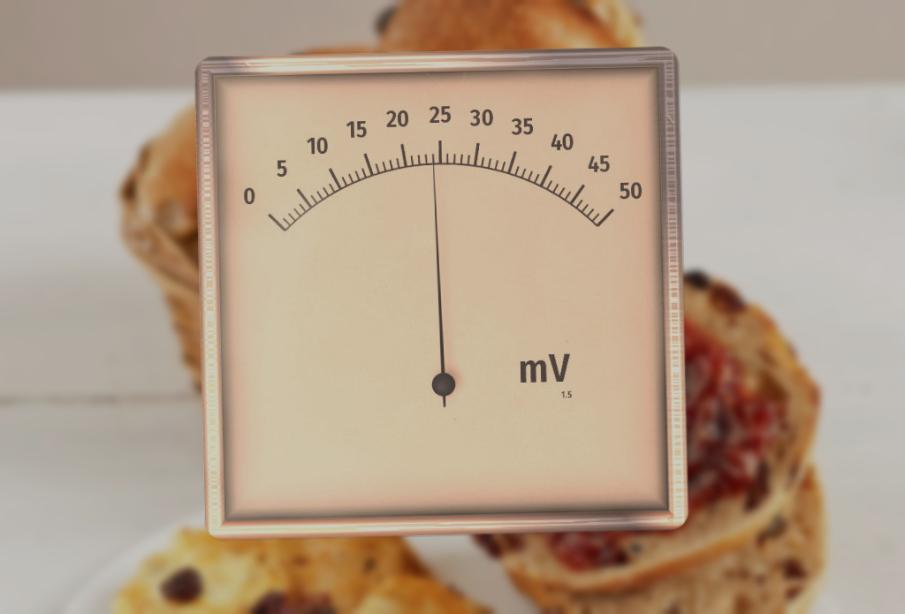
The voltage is 24 mV
